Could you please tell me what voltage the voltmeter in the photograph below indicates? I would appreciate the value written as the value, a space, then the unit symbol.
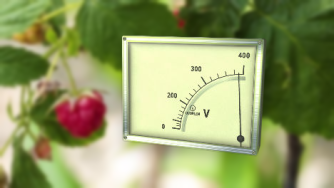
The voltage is 390 V
